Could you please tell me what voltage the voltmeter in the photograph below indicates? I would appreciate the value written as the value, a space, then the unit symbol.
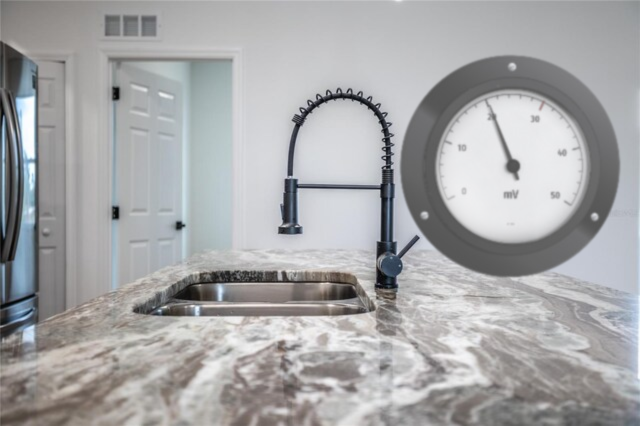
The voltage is 20 mV
